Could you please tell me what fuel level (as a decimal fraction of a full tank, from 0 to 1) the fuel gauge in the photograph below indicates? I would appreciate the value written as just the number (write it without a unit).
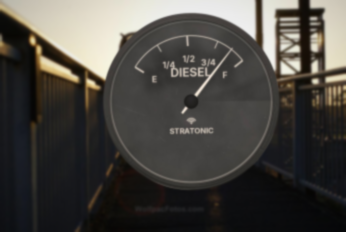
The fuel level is 0.875
